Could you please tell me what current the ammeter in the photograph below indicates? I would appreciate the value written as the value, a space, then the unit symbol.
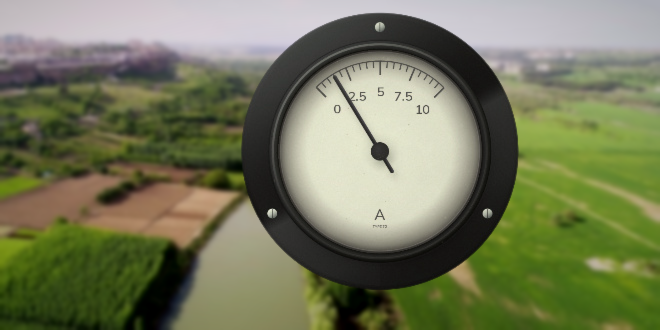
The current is 1.5 A
